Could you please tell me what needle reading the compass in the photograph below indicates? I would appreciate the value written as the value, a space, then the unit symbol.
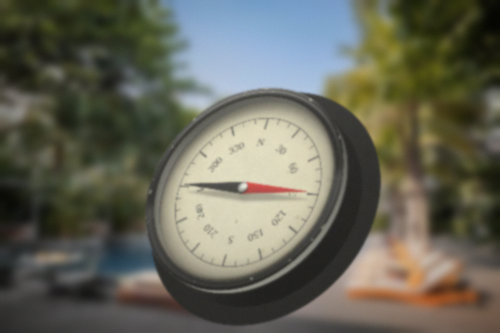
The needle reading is 90 °
